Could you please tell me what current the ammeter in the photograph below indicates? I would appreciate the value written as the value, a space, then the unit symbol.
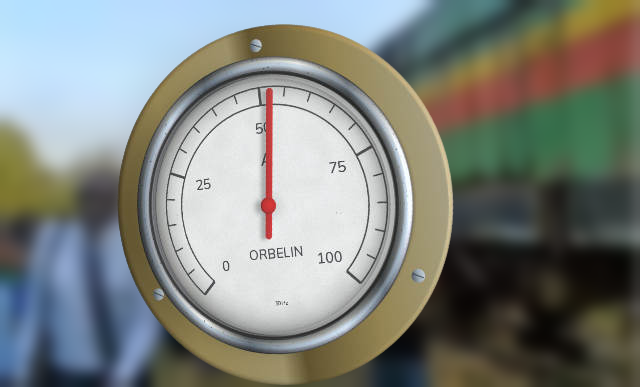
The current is 52.5 A
